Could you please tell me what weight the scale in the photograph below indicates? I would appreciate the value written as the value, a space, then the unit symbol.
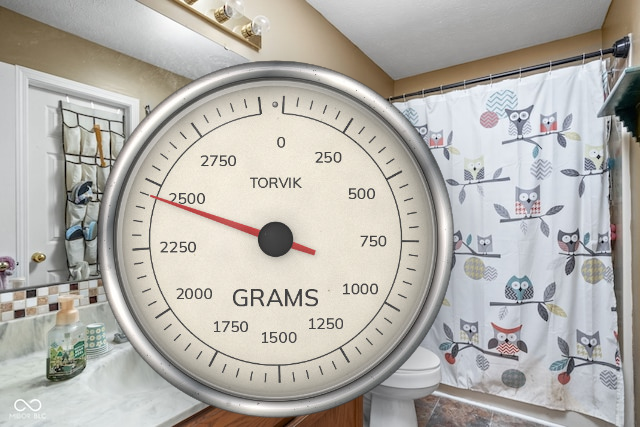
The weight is 2450 g
